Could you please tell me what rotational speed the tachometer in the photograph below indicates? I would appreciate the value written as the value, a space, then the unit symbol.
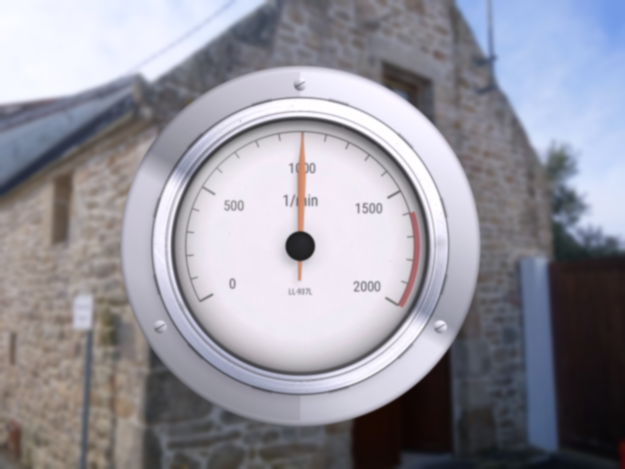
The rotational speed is 1000 rpm
